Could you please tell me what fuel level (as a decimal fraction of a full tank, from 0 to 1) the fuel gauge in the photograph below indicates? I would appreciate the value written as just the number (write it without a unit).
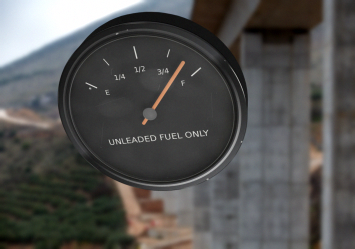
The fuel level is 0.875
